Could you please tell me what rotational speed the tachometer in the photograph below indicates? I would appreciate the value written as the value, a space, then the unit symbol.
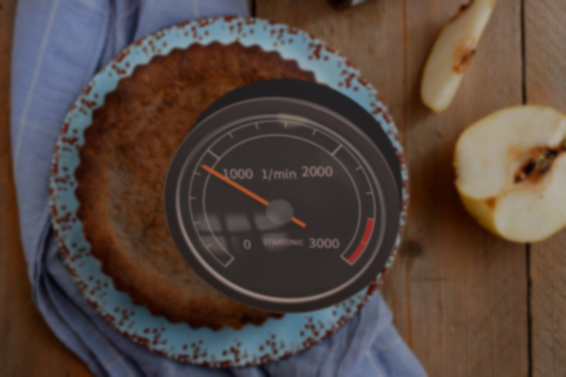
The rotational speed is 900 rpm
